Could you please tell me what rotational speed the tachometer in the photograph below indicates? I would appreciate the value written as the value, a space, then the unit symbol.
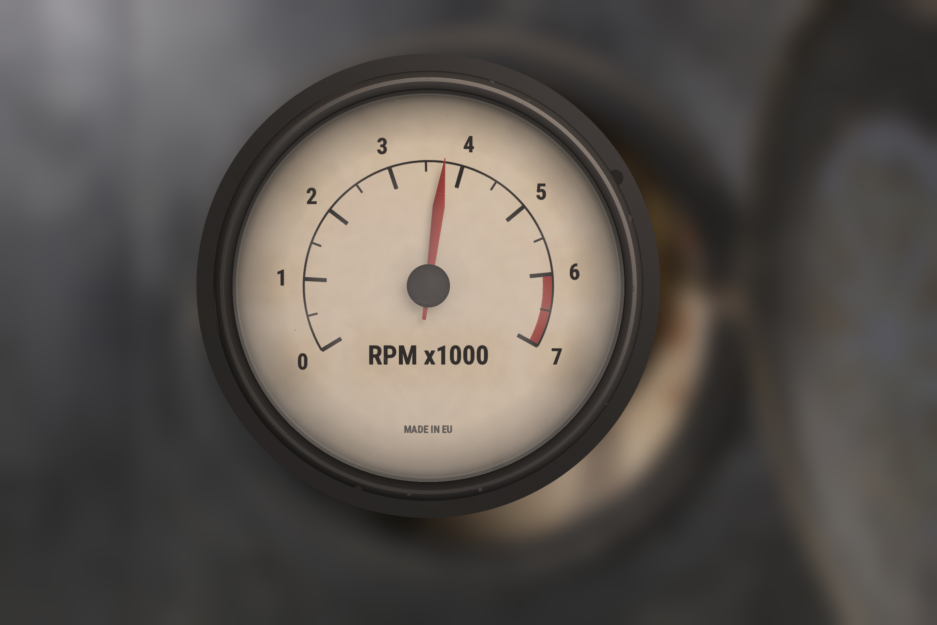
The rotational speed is 3750 rpm
